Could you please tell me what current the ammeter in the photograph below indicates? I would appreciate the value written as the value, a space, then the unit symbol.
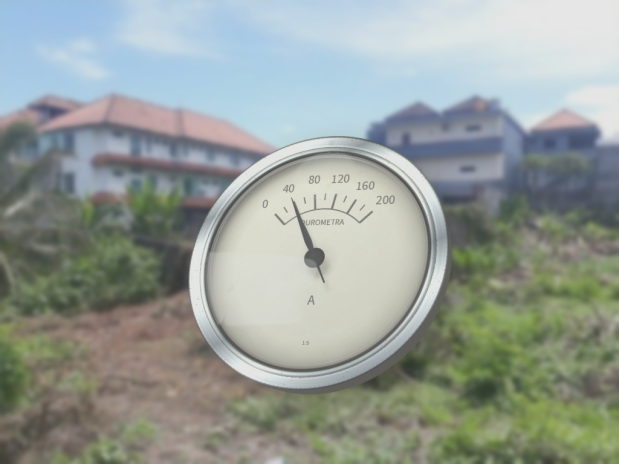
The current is 40 A
